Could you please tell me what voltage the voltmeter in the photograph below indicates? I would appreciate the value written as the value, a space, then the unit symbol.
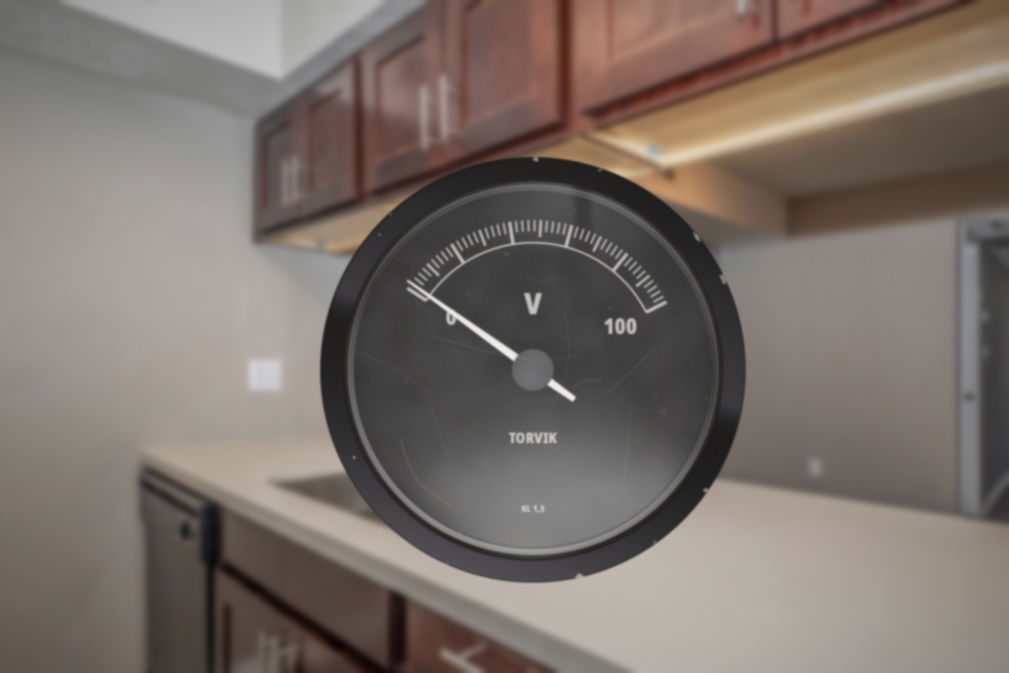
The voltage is 2 V
